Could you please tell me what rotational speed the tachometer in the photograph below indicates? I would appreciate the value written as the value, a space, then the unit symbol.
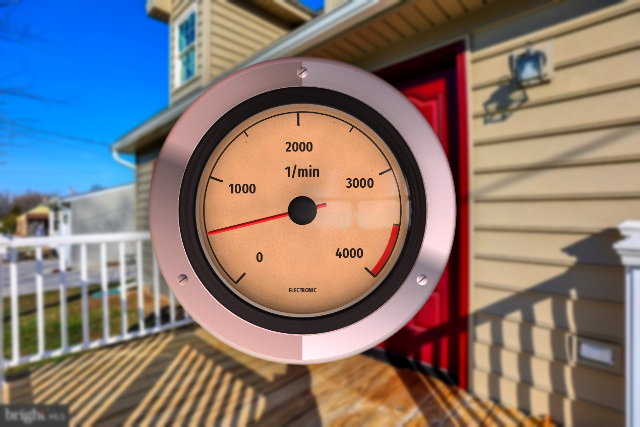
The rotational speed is 500 rpm
